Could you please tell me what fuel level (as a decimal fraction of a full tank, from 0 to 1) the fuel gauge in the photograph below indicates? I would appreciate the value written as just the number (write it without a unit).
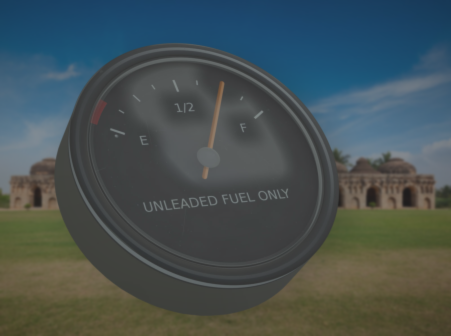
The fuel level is 0.75
